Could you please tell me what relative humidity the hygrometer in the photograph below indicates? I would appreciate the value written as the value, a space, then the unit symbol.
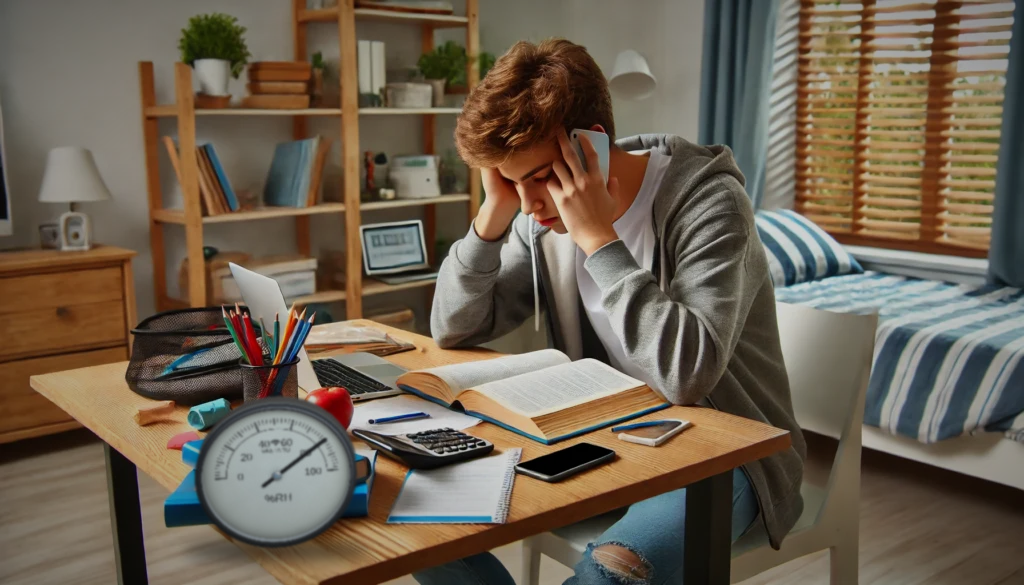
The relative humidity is 80 %
